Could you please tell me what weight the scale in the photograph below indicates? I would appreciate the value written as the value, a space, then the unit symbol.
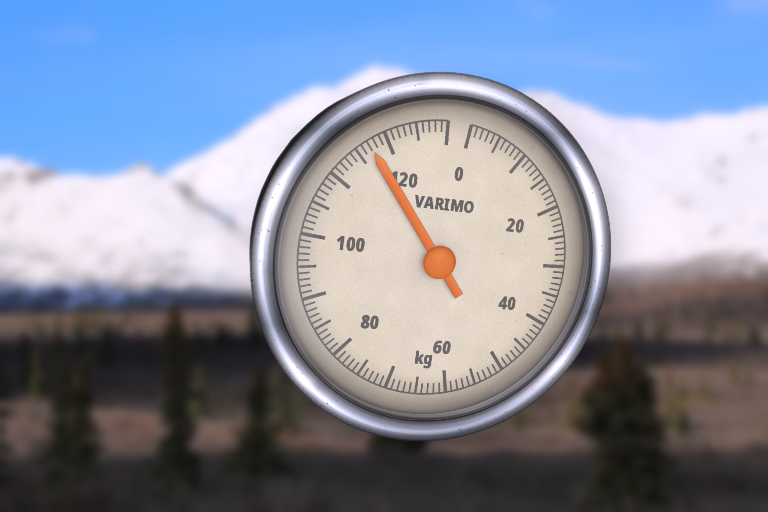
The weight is 117 kg
